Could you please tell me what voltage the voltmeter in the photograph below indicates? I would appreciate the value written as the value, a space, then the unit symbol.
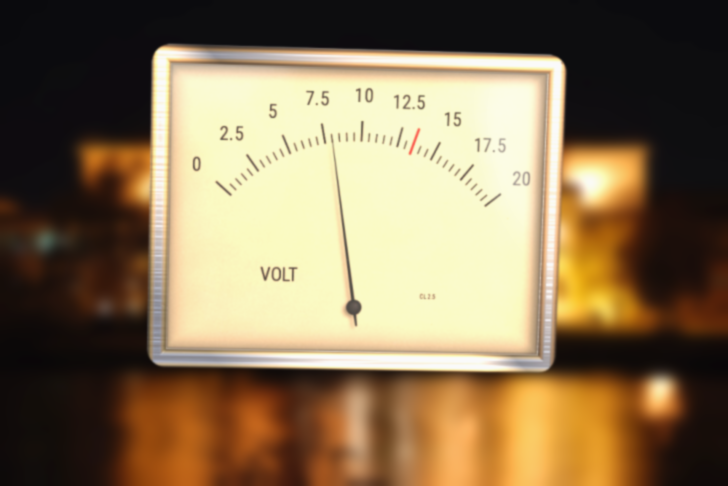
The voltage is 8 V
